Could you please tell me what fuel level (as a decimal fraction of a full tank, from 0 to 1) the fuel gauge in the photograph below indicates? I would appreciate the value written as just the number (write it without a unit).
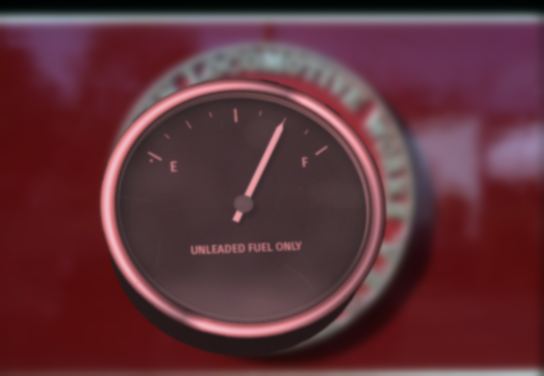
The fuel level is 0.75
